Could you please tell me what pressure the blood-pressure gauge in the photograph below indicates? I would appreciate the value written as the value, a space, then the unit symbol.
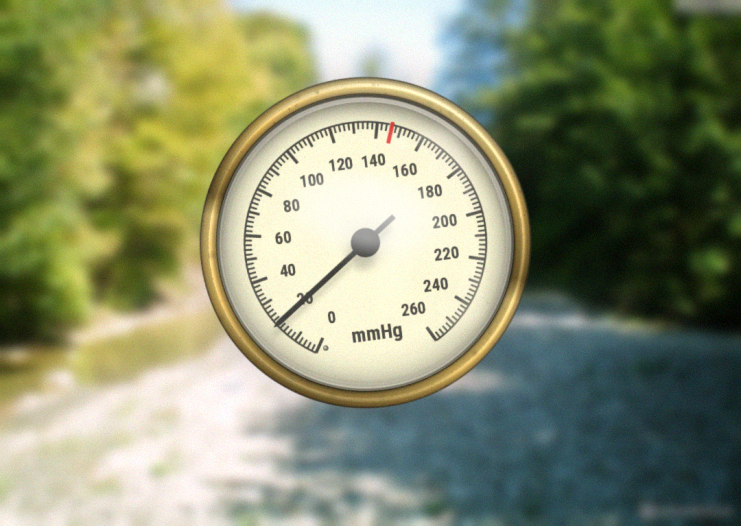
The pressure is 20 mmHg
